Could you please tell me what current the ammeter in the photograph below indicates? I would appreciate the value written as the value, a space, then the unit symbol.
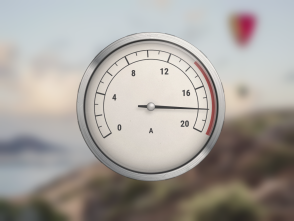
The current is 18 A
